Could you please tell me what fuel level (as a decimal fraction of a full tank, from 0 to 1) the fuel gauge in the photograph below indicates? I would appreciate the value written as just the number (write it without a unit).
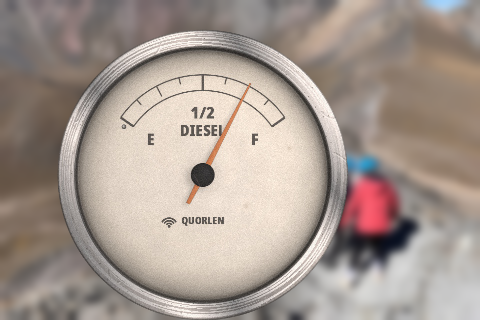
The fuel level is 0.75
